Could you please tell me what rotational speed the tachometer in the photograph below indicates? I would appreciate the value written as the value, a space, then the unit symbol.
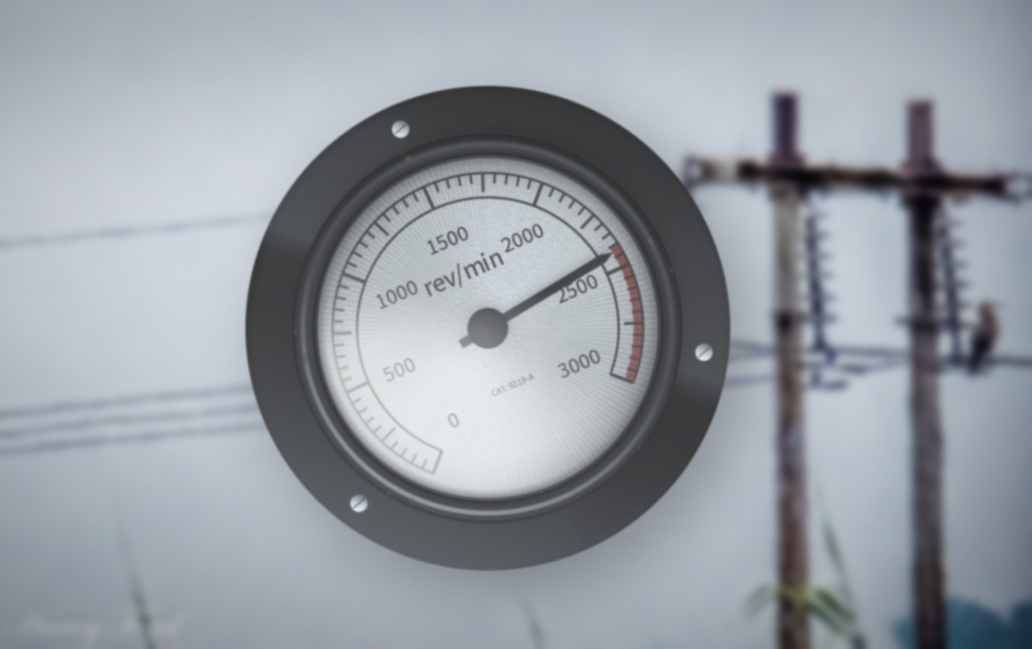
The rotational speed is 2425 rpm
